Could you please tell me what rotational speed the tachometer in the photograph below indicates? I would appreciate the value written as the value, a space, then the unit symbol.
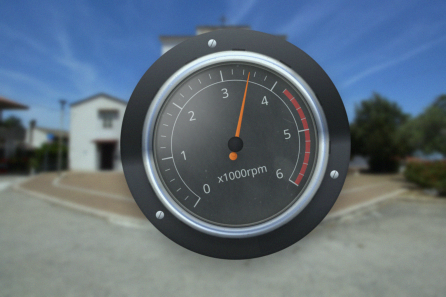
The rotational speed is 3500 rpm
